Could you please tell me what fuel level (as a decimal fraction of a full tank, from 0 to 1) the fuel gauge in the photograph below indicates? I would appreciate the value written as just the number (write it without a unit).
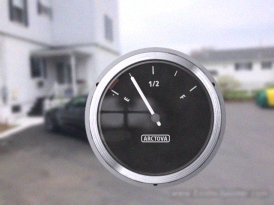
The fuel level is 0.25
